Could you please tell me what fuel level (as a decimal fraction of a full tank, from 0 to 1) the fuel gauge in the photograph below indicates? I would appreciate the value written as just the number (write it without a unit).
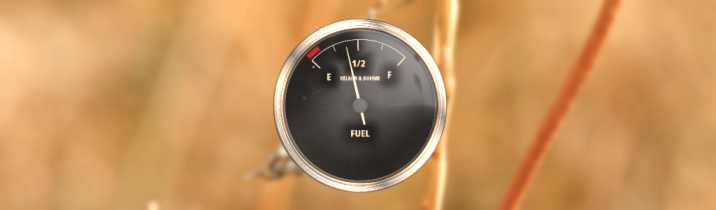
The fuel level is 0.375
